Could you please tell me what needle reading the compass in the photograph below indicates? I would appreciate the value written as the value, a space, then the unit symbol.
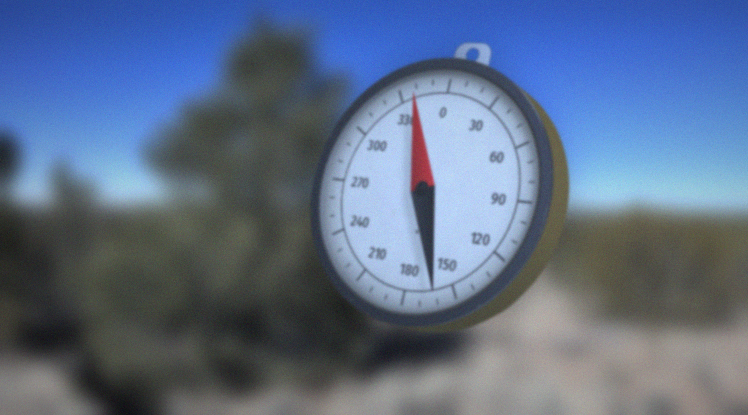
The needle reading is 340 °
